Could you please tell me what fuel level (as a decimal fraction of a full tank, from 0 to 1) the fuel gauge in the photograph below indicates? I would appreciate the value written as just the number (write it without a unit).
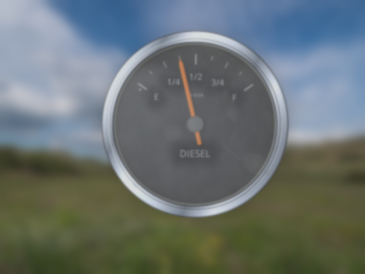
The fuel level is 0.375
